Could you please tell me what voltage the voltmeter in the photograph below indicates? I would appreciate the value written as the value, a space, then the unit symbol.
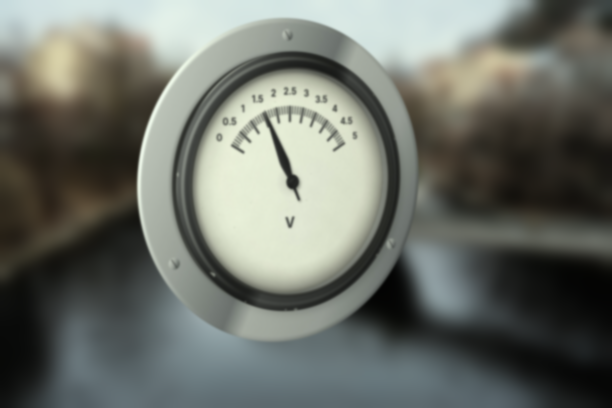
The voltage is 1.5 V
